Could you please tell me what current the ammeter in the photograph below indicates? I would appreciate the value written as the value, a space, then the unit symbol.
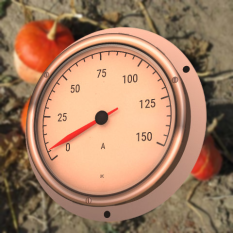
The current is 5 A
